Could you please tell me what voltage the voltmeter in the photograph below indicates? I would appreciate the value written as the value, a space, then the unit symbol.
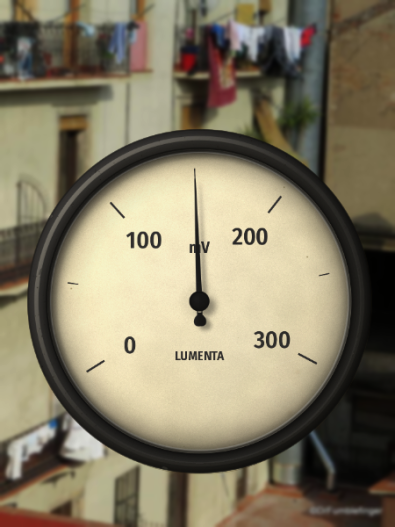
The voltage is 150 mV
